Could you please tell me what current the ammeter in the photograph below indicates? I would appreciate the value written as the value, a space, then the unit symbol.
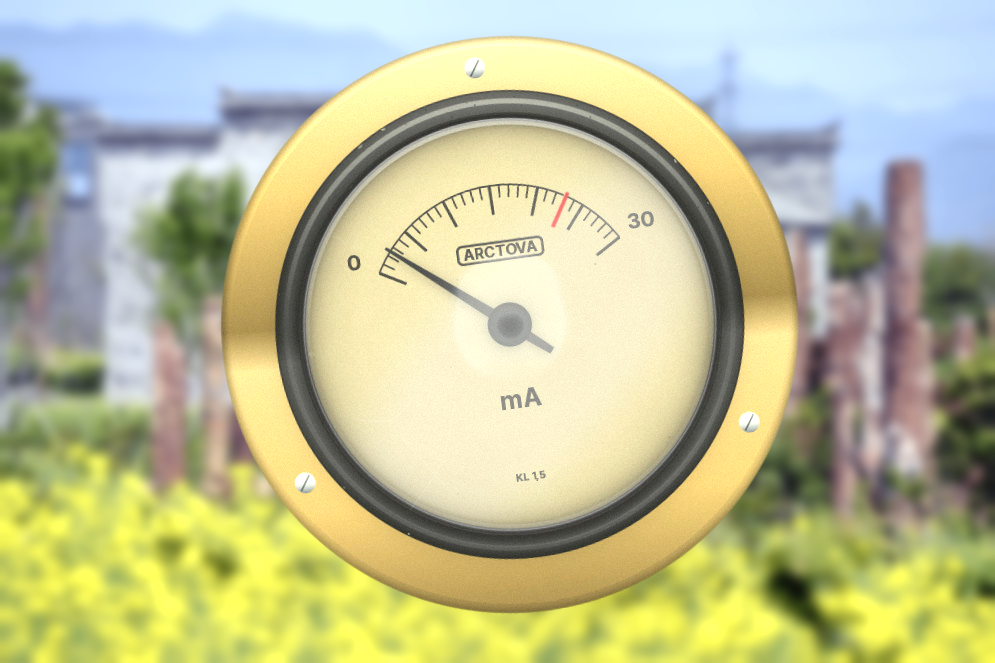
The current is 2.5 mA
